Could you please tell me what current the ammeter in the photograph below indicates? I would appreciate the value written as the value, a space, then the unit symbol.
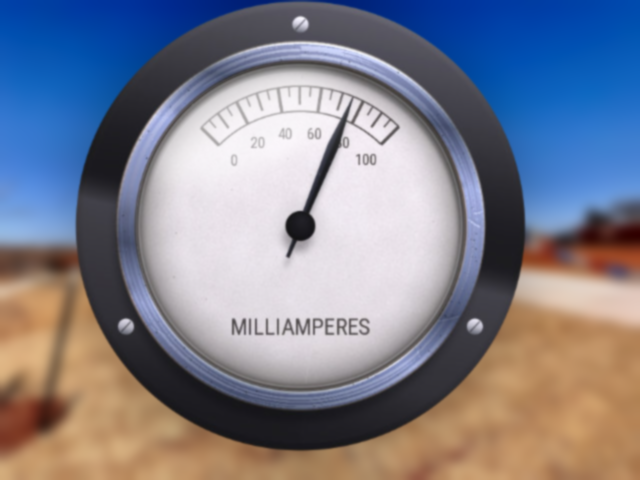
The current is 75 mA
